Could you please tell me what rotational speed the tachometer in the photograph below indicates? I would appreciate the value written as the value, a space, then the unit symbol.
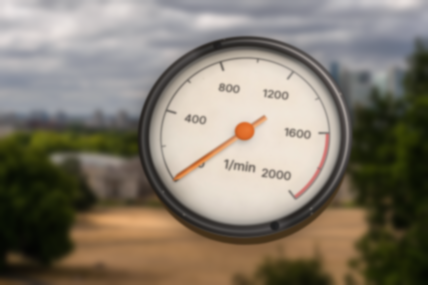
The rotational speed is 0 rpm
